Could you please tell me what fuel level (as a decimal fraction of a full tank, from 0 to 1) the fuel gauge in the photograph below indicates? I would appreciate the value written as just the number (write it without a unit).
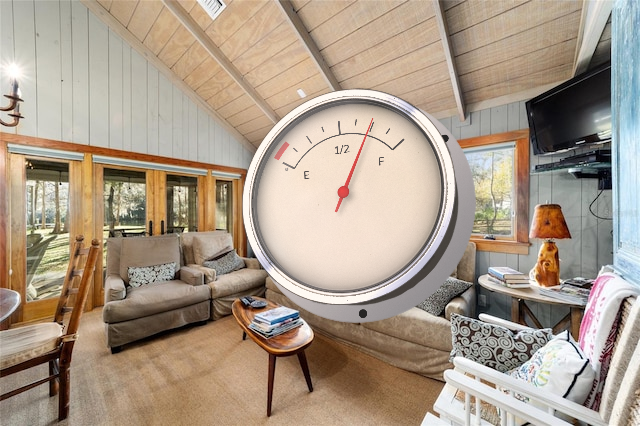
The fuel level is 0.75
